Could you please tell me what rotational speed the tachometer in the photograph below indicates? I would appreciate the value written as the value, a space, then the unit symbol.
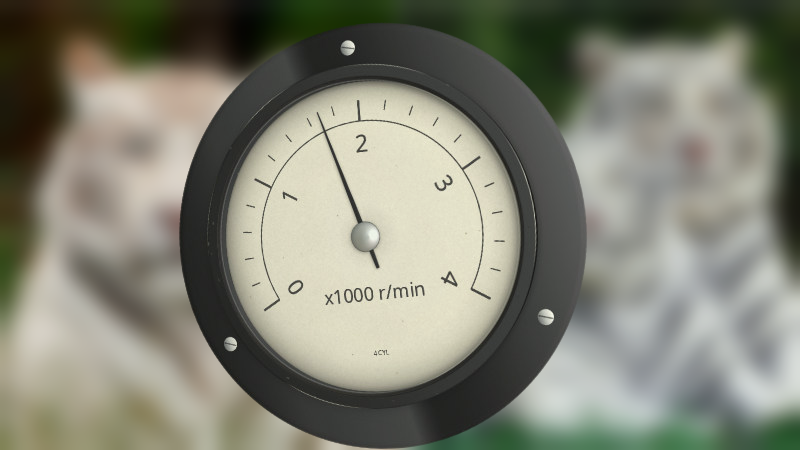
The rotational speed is 1700 rpm
